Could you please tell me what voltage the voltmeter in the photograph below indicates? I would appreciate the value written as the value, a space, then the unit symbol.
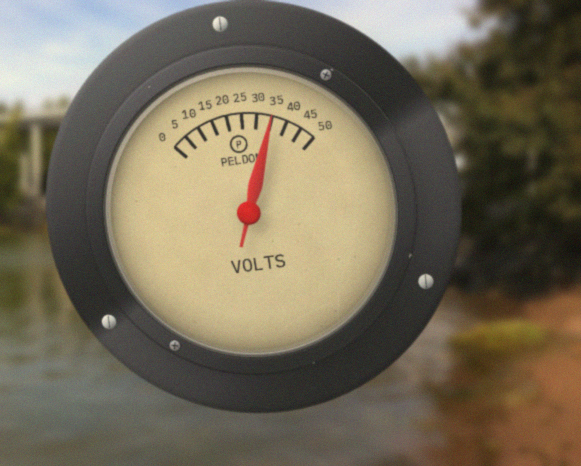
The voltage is 35 V
